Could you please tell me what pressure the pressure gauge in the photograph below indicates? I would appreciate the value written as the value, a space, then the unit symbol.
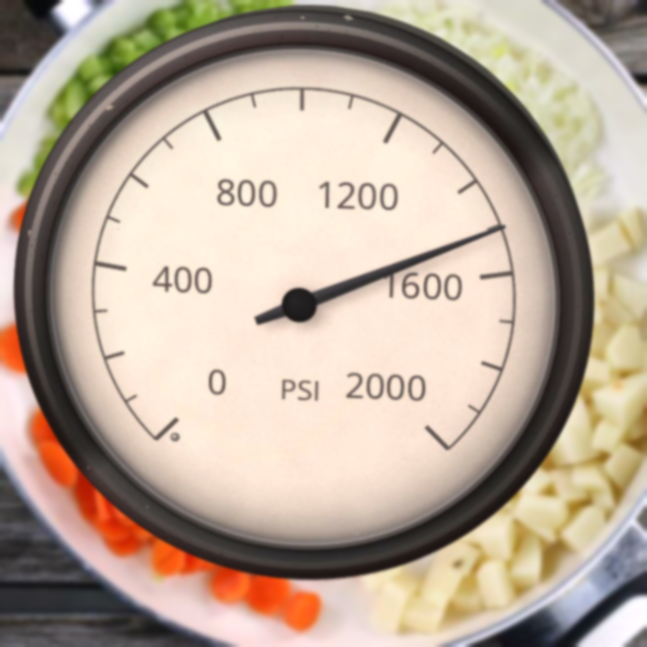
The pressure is 1500 psi
